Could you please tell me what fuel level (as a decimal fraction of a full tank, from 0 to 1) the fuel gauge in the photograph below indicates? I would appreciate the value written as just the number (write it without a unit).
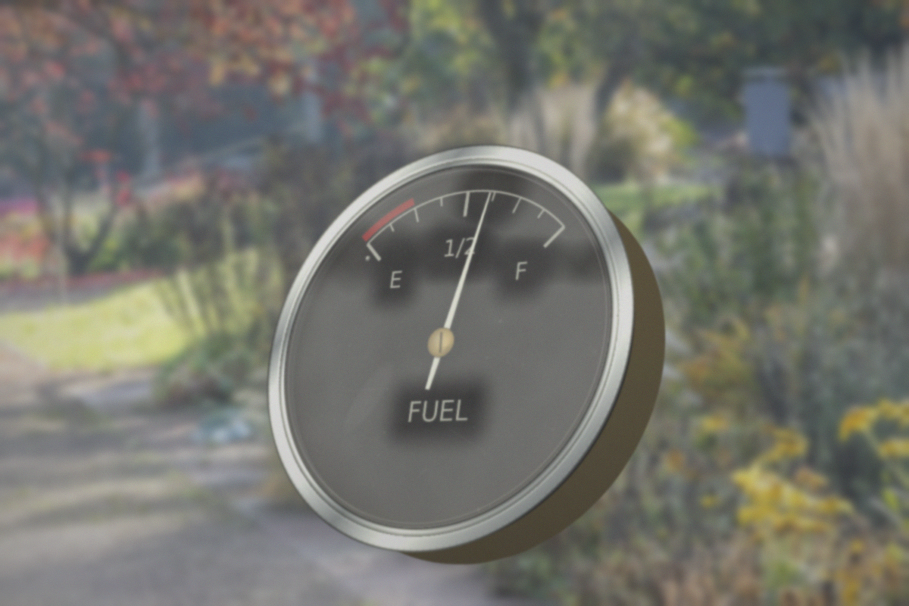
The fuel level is 0.625
